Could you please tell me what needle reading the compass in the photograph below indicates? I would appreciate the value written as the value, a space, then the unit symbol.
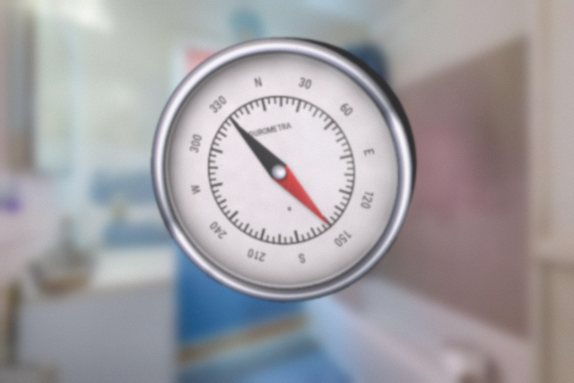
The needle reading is 150 °
